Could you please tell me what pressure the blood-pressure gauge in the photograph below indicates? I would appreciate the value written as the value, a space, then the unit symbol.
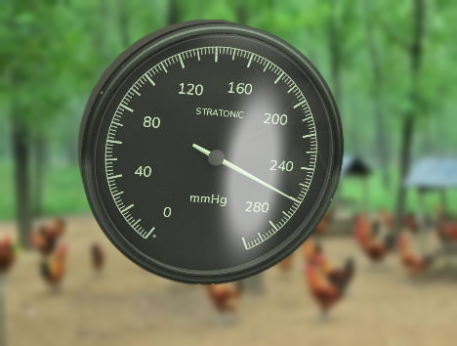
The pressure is 260 mmHg
